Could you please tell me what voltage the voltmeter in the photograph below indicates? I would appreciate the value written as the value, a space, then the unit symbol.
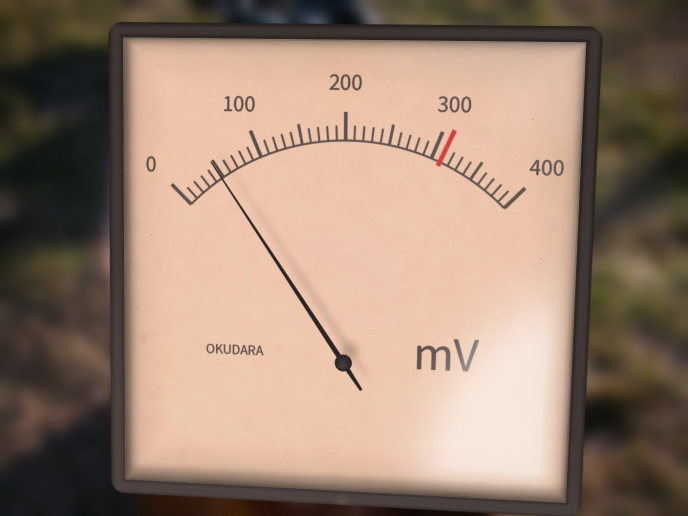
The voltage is 50 mV
